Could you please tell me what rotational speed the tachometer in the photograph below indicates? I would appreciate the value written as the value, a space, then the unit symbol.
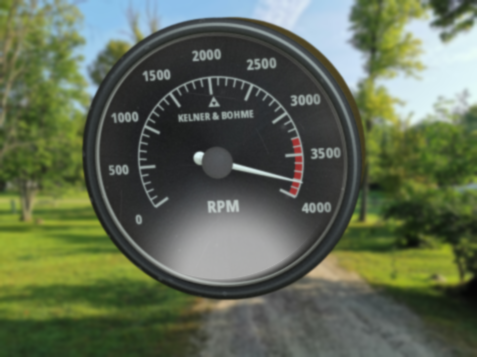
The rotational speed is 3800 rpm
